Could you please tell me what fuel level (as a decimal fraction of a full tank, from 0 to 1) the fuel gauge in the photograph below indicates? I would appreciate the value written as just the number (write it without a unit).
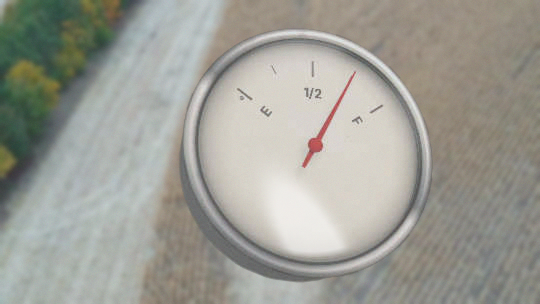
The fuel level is 0.75
